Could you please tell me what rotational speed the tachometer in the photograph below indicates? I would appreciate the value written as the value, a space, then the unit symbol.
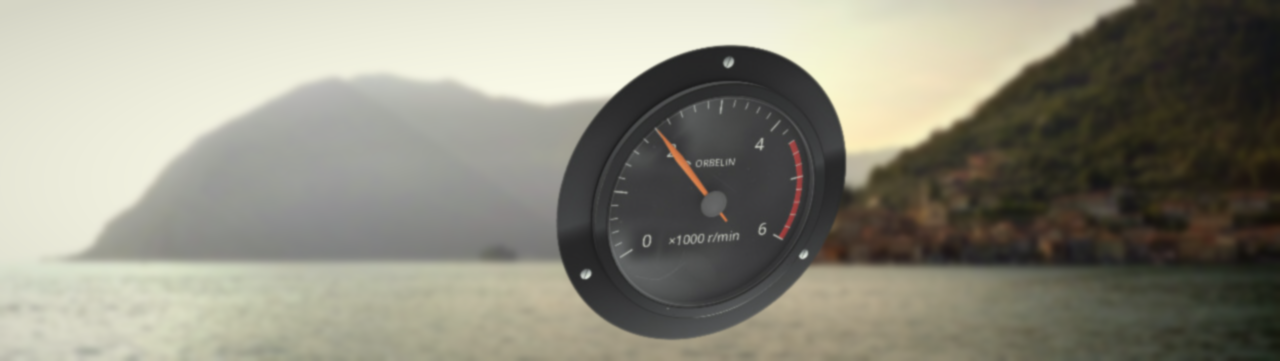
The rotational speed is 2000 rpm
